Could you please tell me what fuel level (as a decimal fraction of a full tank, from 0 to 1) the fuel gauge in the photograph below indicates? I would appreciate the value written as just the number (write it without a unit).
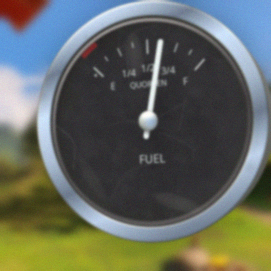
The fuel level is 0.625
